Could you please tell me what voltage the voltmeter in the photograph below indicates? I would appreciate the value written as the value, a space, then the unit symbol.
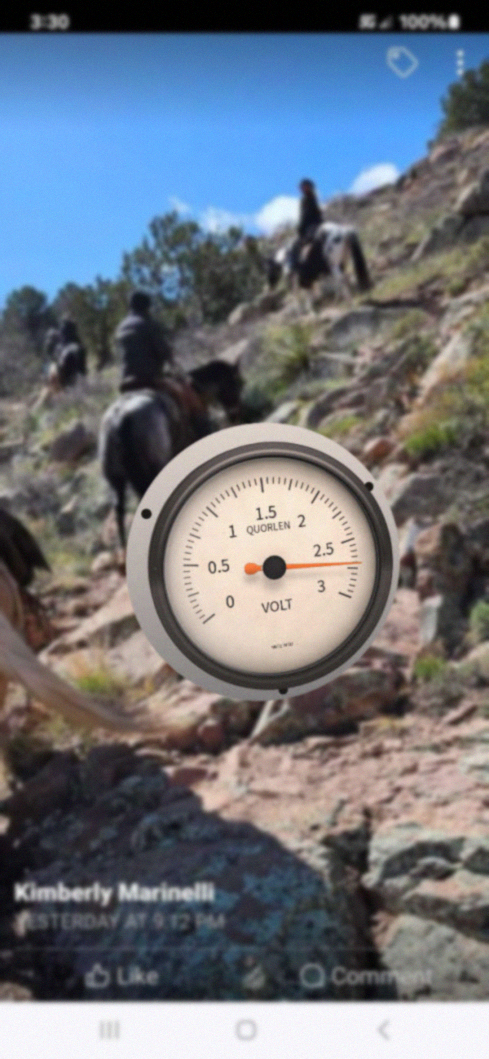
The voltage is 2.7 V
